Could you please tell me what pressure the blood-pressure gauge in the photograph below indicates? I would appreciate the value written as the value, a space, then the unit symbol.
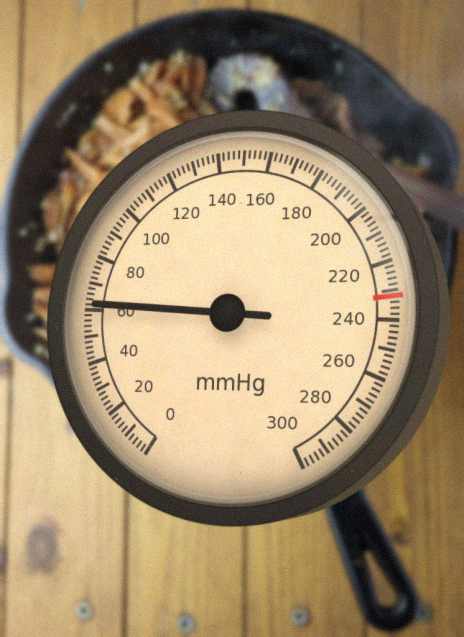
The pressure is 62 mmHg
